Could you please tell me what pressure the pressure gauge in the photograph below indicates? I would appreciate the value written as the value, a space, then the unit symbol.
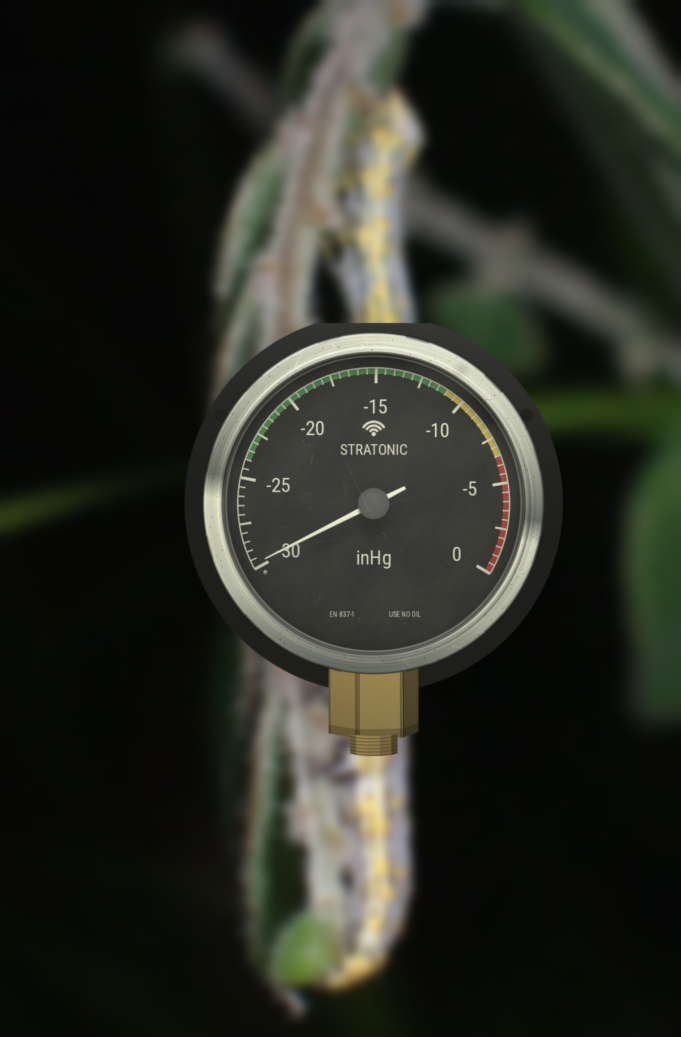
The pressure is -29.75 inHg
